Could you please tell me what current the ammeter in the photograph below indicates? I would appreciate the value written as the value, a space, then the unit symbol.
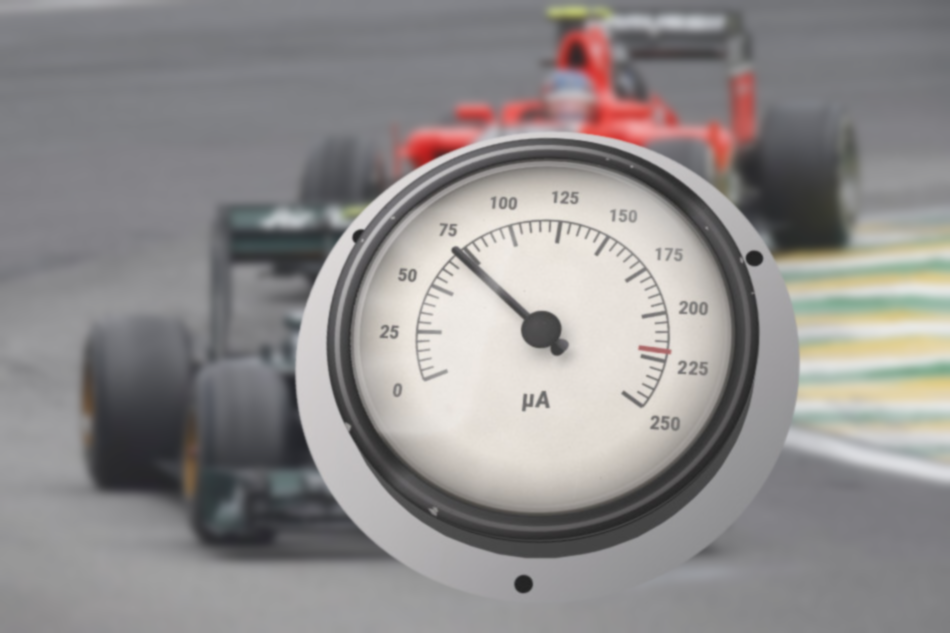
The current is 70 µA
